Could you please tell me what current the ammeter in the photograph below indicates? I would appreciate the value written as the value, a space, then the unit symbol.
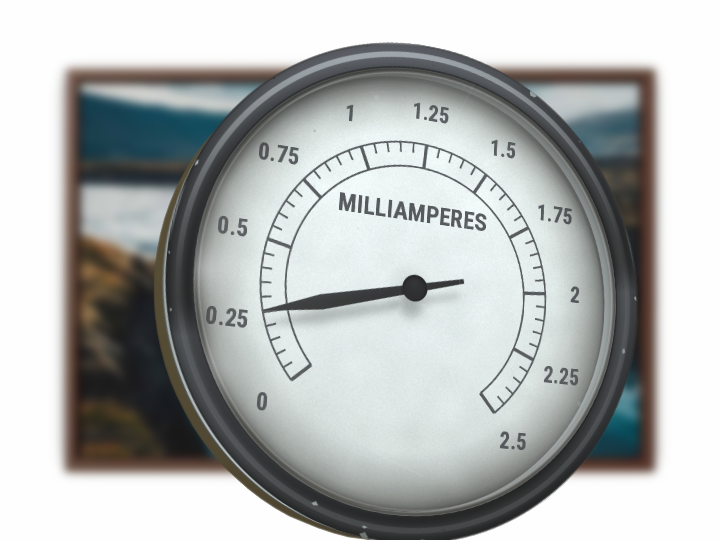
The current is 0.25 mA
